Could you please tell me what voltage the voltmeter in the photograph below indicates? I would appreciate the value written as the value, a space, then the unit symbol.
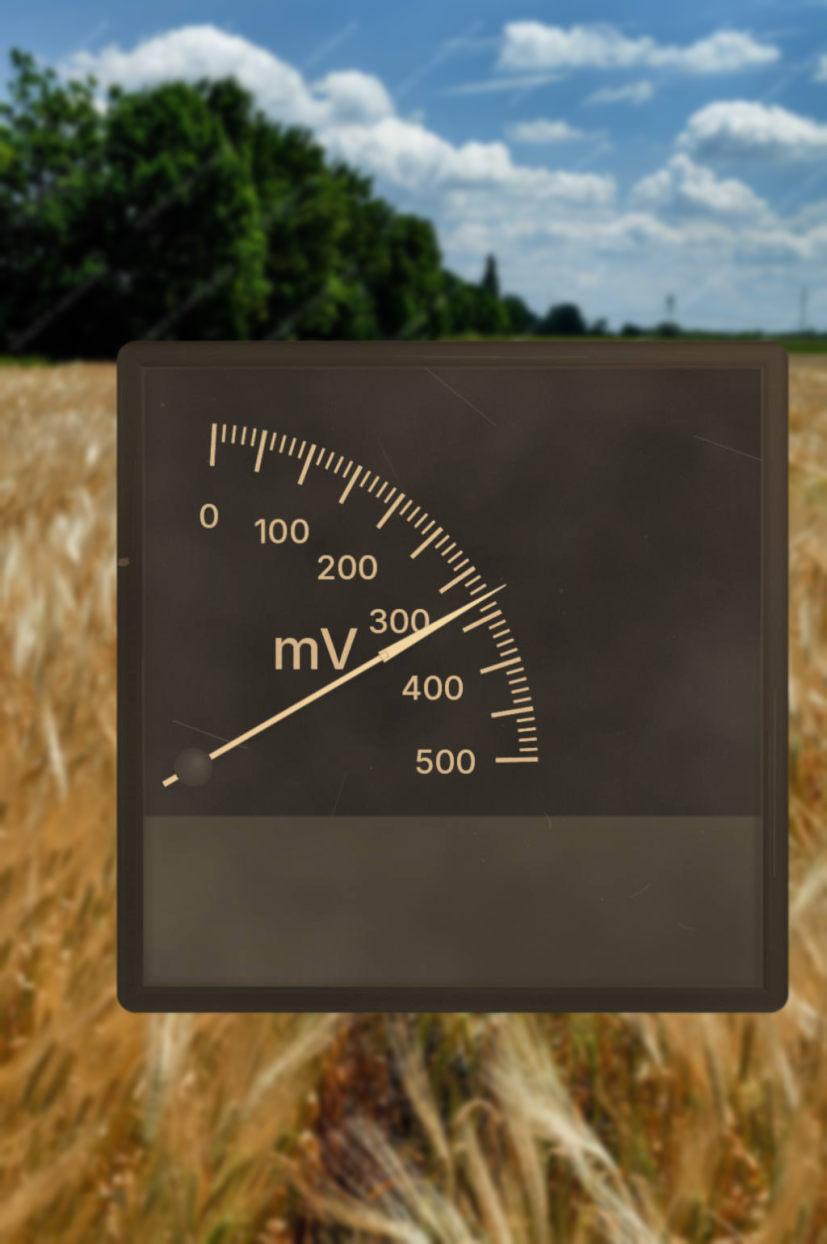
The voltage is 330 mV
